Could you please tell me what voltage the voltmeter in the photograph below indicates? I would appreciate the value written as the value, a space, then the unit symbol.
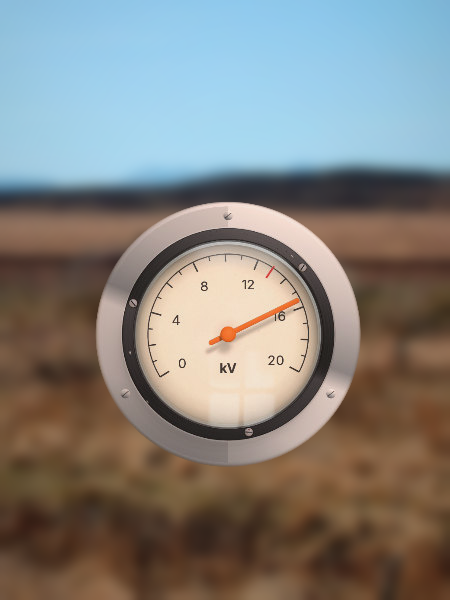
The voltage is 15.5 kV
